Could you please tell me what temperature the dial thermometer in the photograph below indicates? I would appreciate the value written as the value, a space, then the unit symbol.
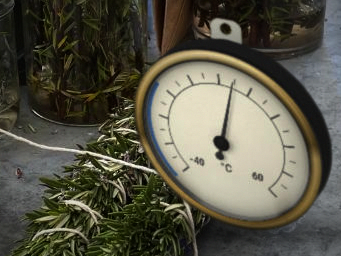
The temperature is 15 °C
